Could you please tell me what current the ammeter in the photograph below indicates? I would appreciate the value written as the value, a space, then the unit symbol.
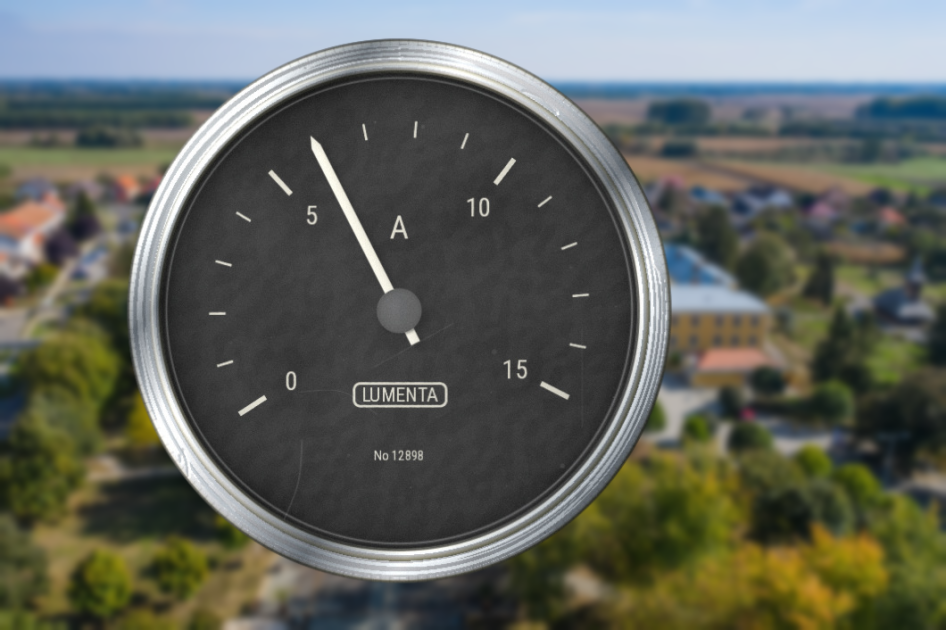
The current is 6 A
